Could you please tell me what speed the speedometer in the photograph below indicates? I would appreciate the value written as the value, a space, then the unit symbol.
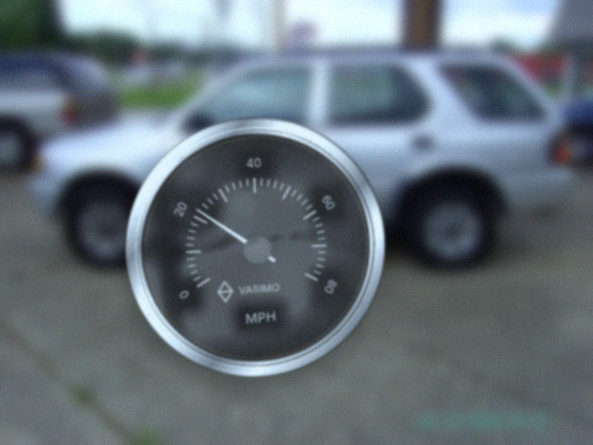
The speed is 22 mph
